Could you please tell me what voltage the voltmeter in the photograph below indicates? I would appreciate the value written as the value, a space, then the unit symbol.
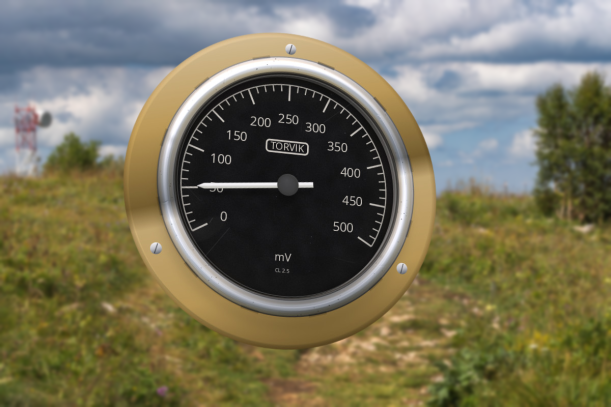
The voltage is 50 mV
